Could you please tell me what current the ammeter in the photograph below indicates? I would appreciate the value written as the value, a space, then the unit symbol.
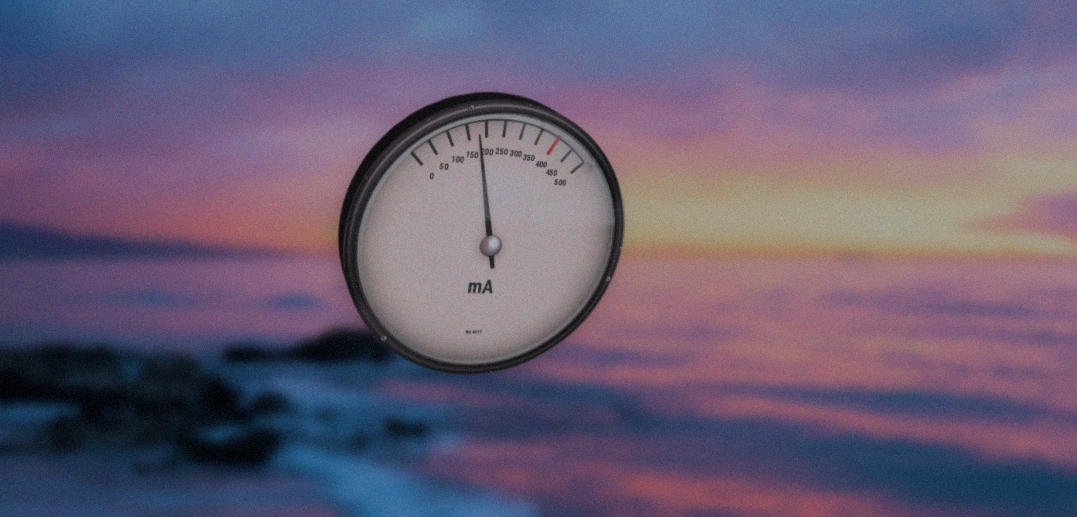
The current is 175 mA
